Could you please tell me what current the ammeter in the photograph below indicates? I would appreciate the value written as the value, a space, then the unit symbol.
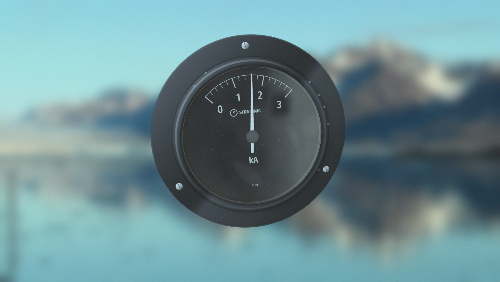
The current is 1.6 kA
